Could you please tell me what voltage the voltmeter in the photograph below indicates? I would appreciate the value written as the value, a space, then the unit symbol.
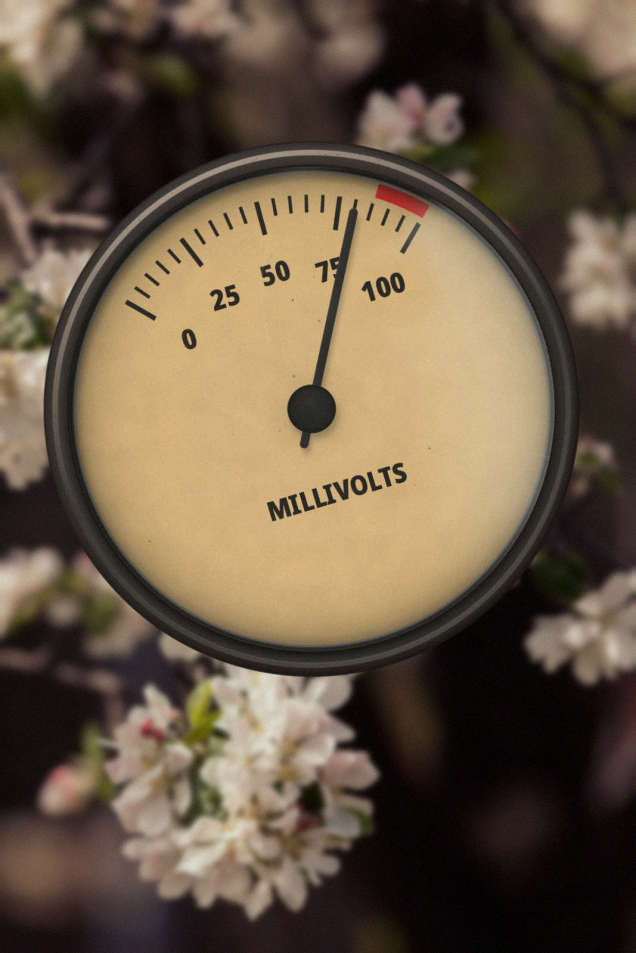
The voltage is 80 mV
